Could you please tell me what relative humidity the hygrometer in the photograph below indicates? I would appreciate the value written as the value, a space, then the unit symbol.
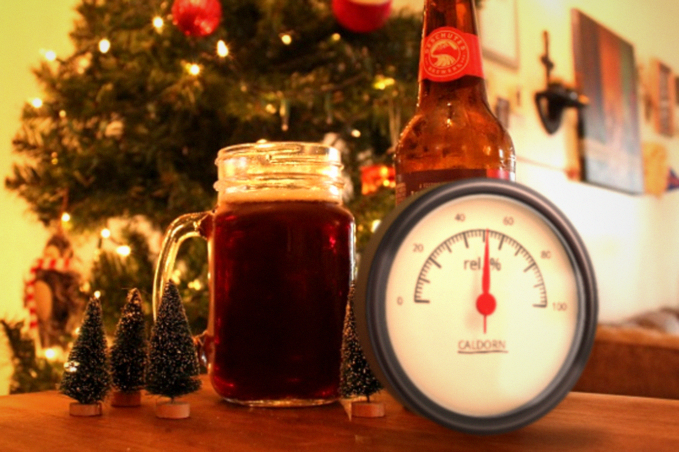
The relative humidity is 50 %
